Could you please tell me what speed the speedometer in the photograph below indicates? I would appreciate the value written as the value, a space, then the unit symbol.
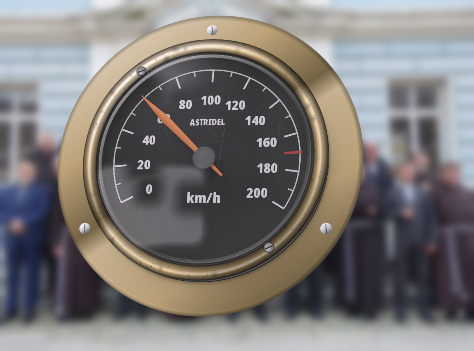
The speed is 60 km/h
